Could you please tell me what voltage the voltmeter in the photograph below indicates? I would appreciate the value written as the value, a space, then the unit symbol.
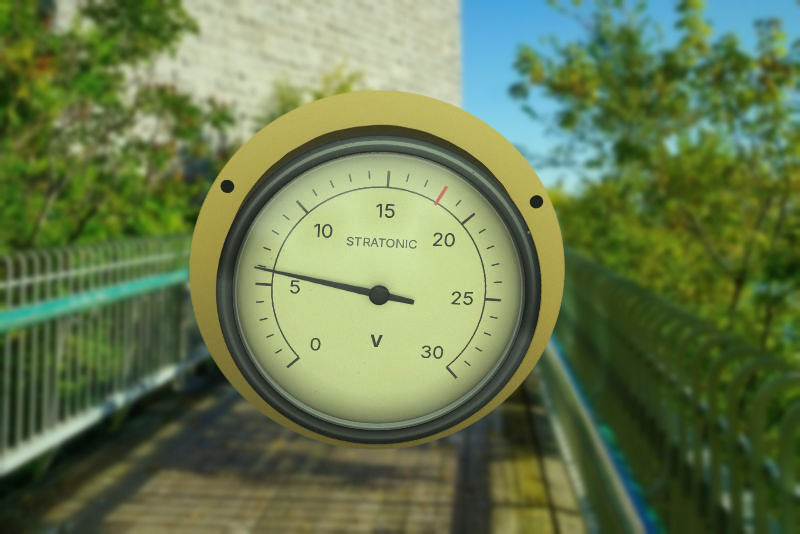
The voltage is 6 V
